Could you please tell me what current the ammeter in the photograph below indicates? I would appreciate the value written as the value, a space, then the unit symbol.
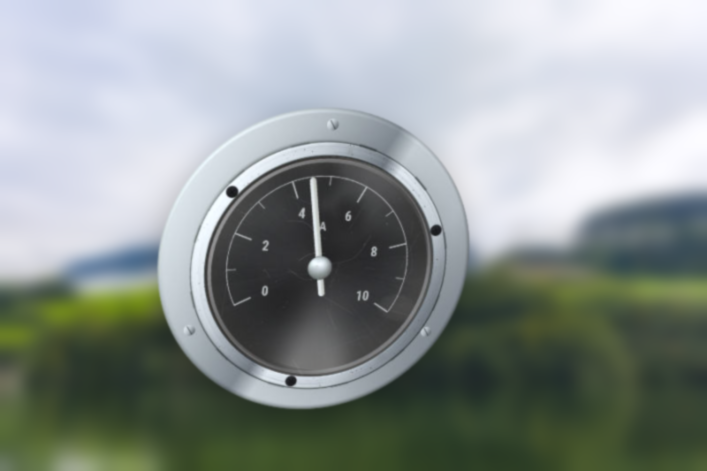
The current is 4.5 A
